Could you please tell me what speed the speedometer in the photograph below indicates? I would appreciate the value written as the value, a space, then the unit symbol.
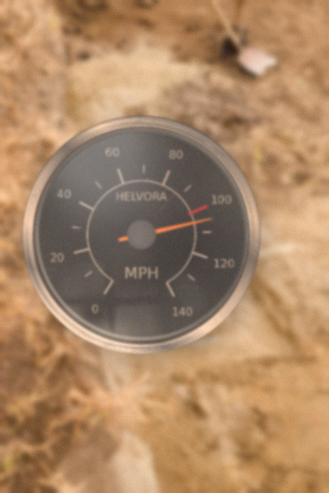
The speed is 105 mph
